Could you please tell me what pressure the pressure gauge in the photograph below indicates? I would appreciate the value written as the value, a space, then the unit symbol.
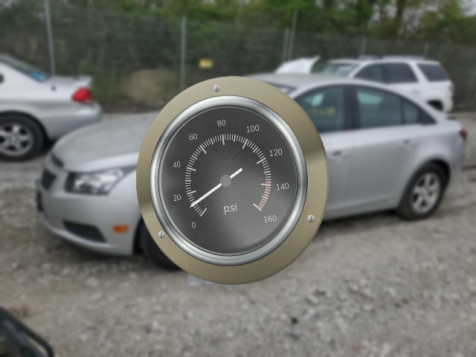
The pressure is 10 psi
